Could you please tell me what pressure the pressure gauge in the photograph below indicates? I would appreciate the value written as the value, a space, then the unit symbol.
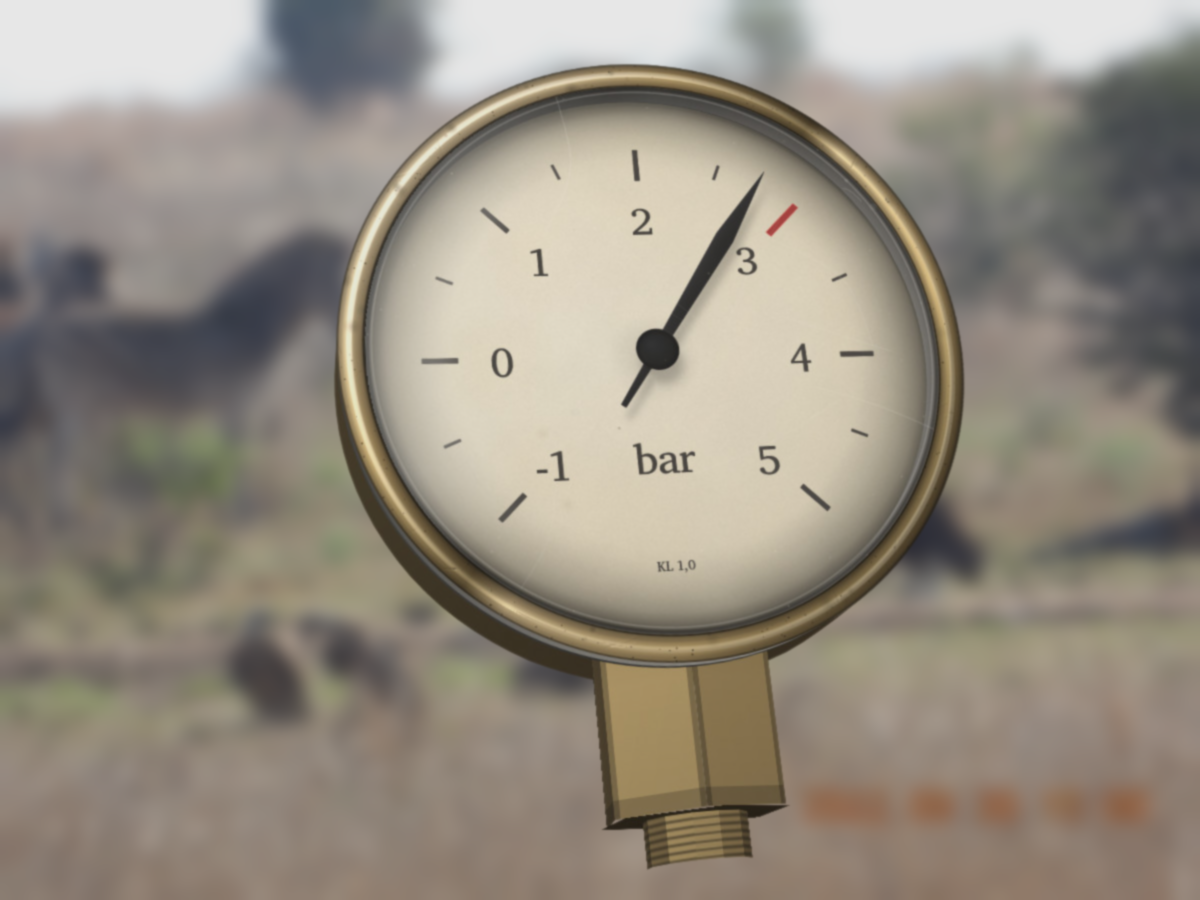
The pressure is 2.75 bar
